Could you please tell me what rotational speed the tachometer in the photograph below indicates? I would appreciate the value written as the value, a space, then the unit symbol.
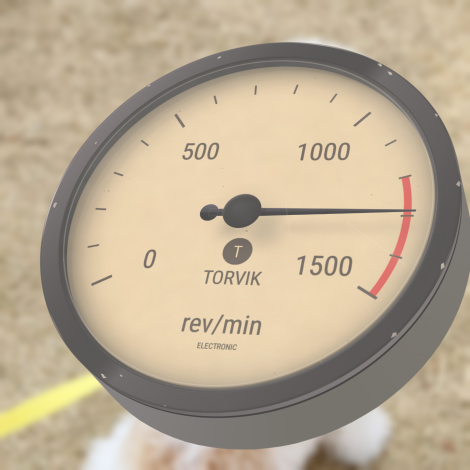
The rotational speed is 1300 rpm
